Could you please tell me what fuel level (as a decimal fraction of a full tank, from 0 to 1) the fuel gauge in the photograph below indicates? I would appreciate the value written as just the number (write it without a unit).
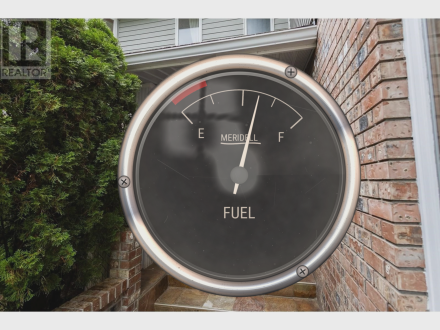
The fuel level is 0.625
